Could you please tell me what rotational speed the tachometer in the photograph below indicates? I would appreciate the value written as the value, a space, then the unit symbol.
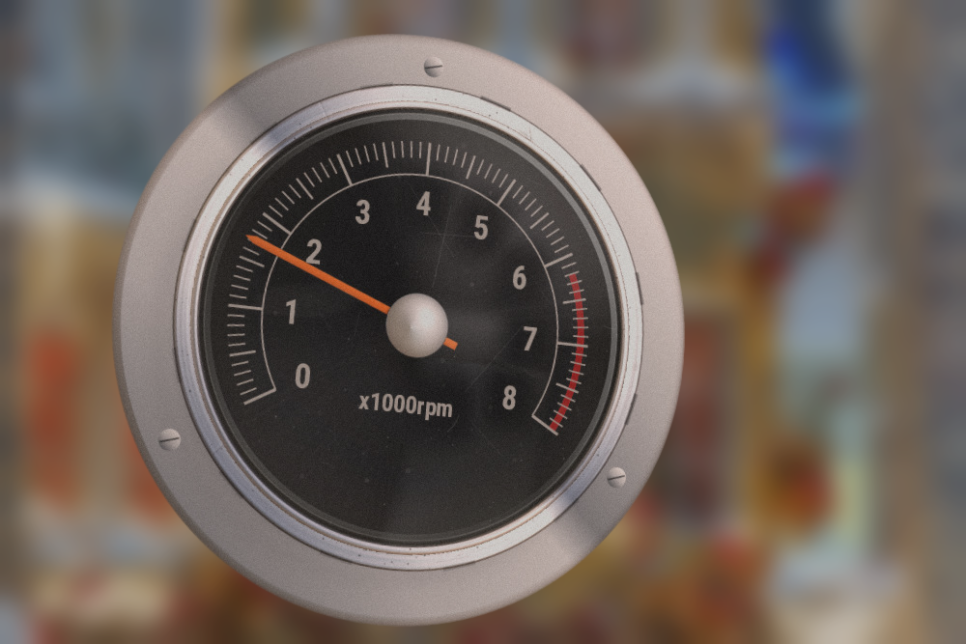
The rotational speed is 1700 rpm
